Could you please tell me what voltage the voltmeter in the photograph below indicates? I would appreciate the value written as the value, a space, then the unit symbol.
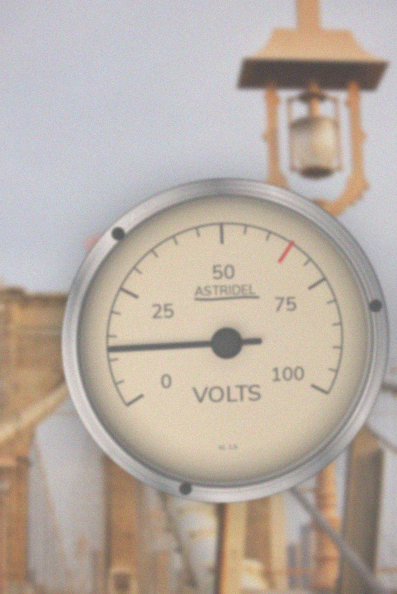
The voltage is 12.5 V
